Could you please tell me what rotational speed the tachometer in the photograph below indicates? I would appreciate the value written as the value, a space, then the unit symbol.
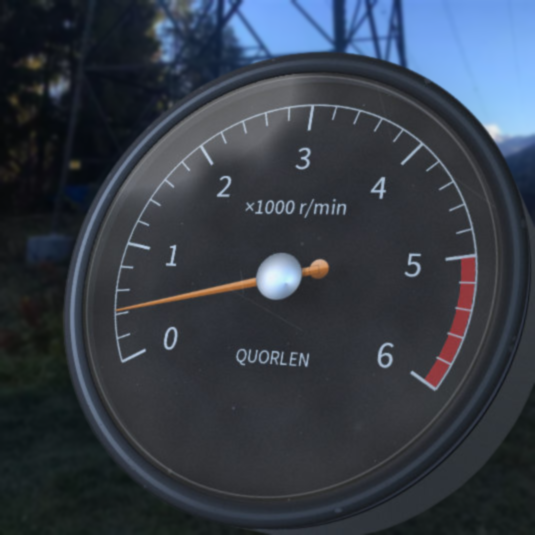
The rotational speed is 400 rpm
